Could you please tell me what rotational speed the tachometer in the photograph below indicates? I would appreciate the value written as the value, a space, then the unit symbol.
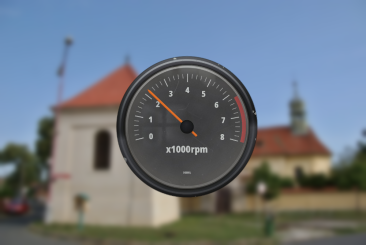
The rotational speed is 2200 rpm
